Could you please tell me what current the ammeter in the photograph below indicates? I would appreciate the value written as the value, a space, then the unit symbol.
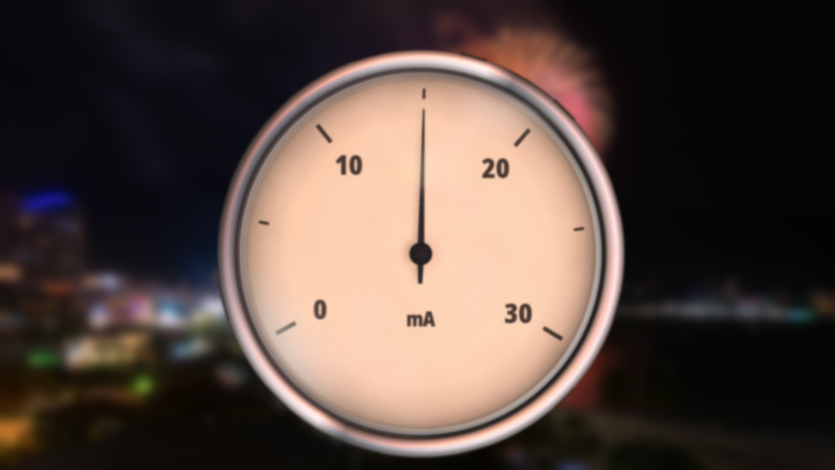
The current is 15 mA
